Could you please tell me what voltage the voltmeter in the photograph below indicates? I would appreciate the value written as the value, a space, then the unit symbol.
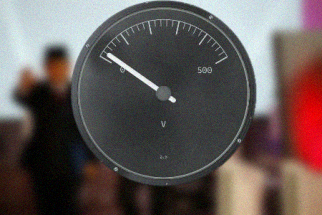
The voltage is 20 V
